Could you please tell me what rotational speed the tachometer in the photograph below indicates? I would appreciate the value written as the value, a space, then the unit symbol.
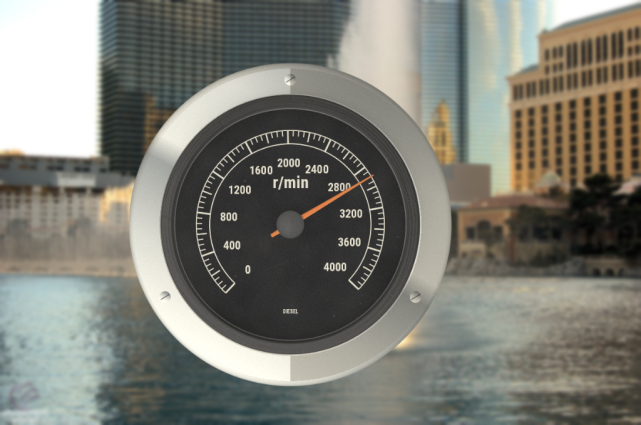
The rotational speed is 2900 rpm
